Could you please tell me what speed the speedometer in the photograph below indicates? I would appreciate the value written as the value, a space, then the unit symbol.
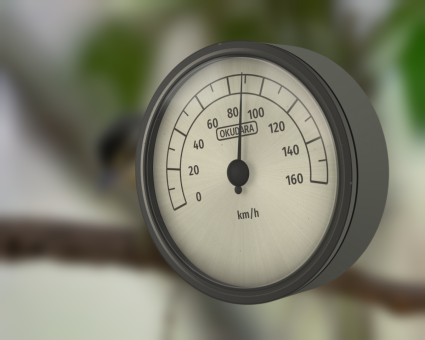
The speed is 90 km/h
